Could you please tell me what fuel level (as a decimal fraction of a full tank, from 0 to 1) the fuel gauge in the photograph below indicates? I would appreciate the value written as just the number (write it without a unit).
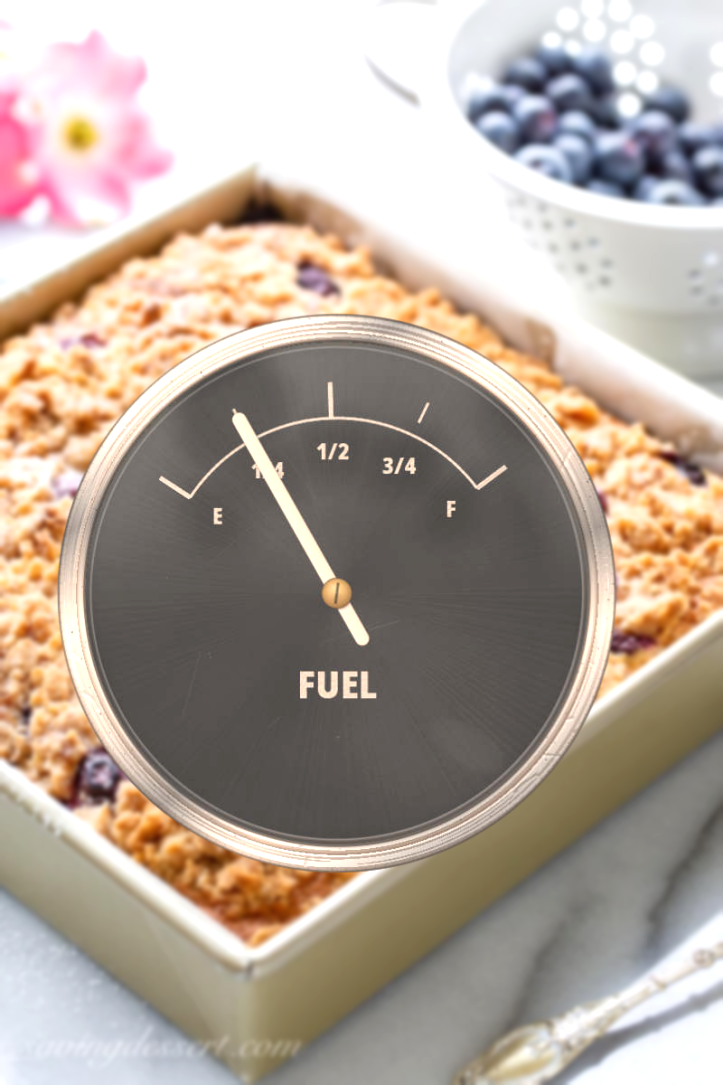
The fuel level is 0.25
